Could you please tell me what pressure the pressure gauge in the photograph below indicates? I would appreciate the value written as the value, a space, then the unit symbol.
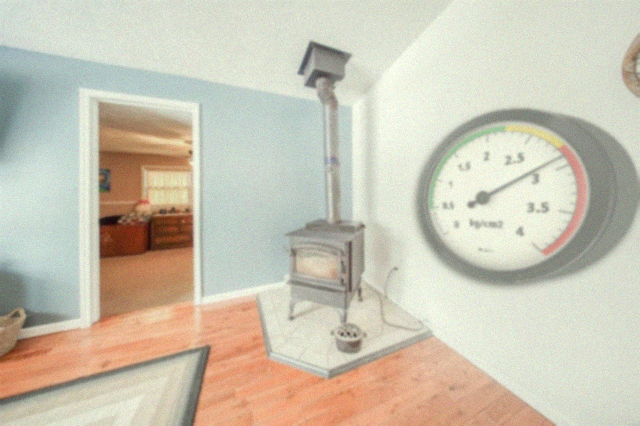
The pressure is 2.9 kg/cm²
